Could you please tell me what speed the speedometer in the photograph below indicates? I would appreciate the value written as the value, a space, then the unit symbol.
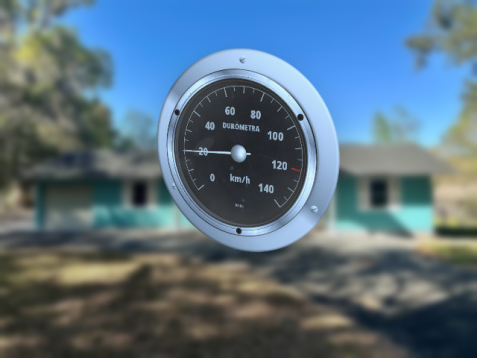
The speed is 20 km/h
